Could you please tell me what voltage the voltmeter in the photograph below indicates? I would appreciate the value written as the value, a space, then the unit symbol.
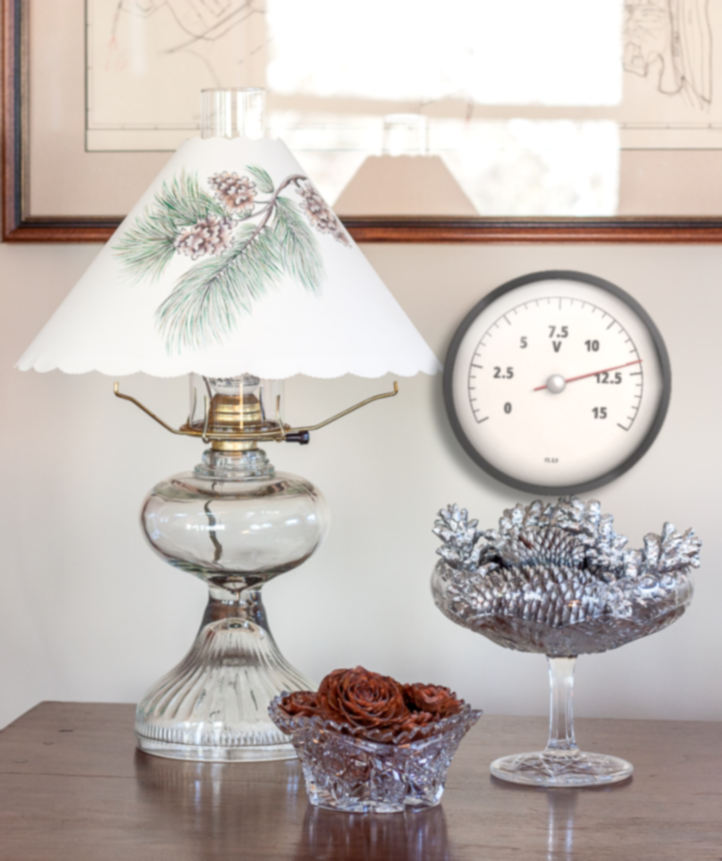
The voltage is 12 V
